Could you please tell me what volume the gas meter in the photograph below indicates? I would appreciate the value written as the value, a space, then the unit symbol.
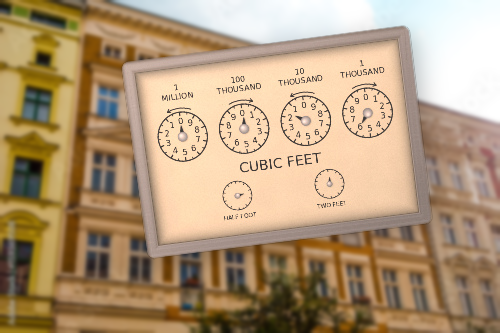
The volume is 1600 ft³
